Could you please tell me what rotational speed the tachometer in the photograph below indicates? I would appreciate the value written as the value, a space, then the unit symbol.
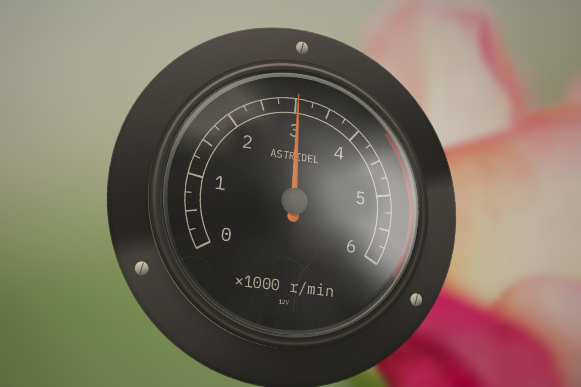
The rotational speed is 3000 rpm
